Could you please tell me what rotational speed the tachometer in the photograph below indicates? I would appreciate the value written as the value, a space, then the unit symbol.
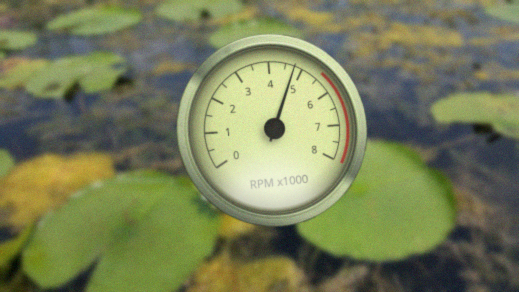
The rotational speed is 4750 rpm
